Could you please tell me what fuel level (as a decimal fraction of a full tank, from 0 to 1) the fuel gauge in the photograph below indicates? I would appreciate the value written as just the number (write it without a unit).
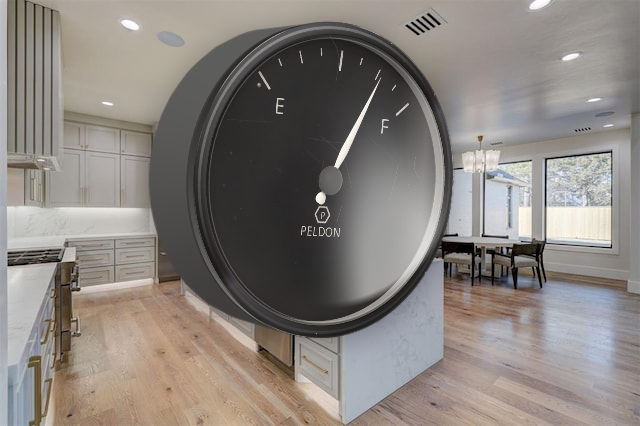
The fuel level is 0.75
